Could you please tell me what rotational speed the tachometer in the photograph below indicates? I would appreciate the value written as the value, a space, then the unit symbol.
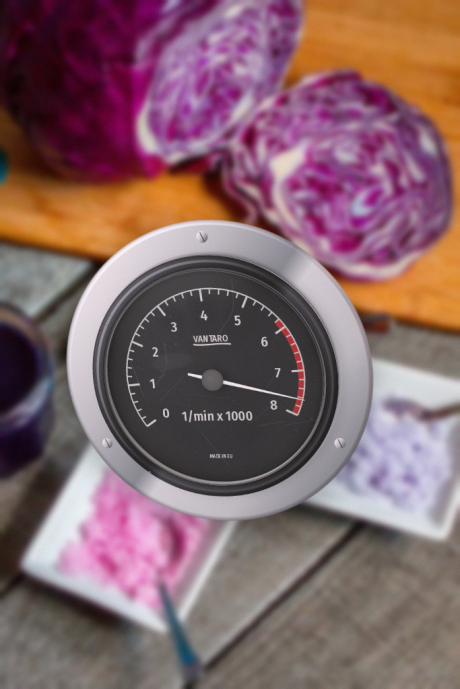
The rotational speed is 7600 rpm
